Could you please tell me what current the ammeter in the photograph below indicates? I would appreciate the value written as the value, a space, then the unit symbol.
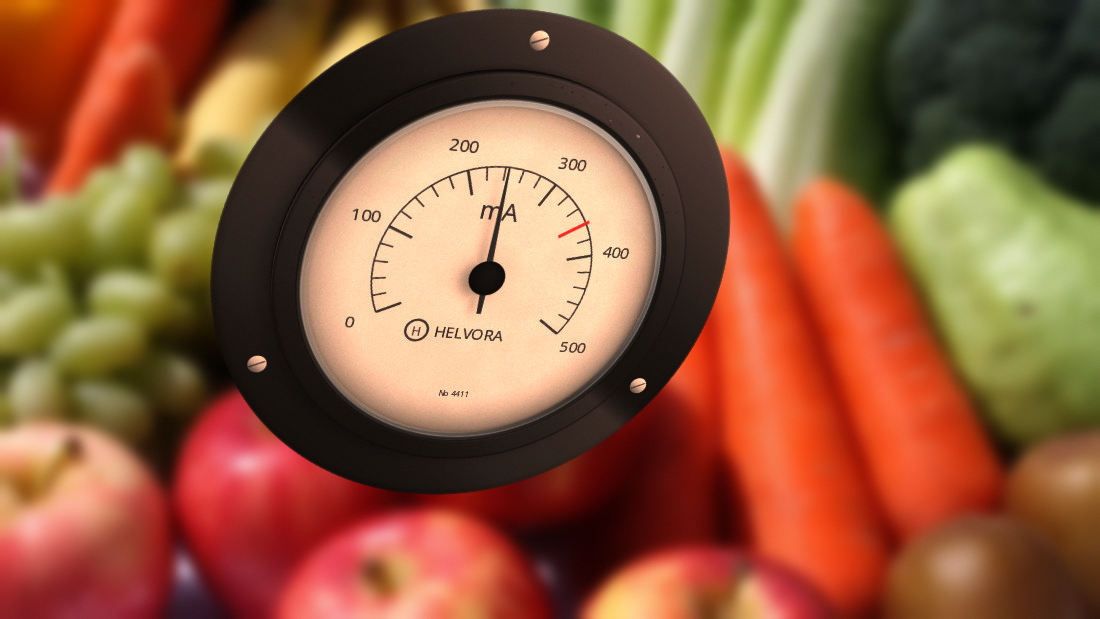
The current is 240 mA
